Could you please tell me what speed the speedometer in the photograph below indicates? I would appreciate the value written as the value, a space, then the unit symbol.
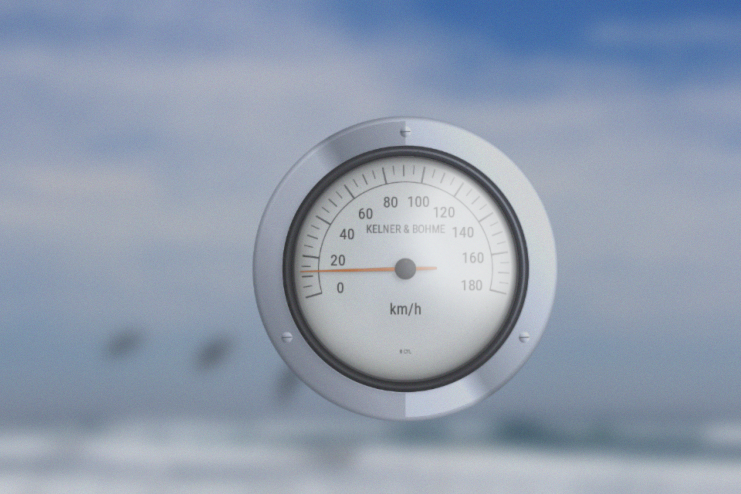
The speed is 12.5 km/h
